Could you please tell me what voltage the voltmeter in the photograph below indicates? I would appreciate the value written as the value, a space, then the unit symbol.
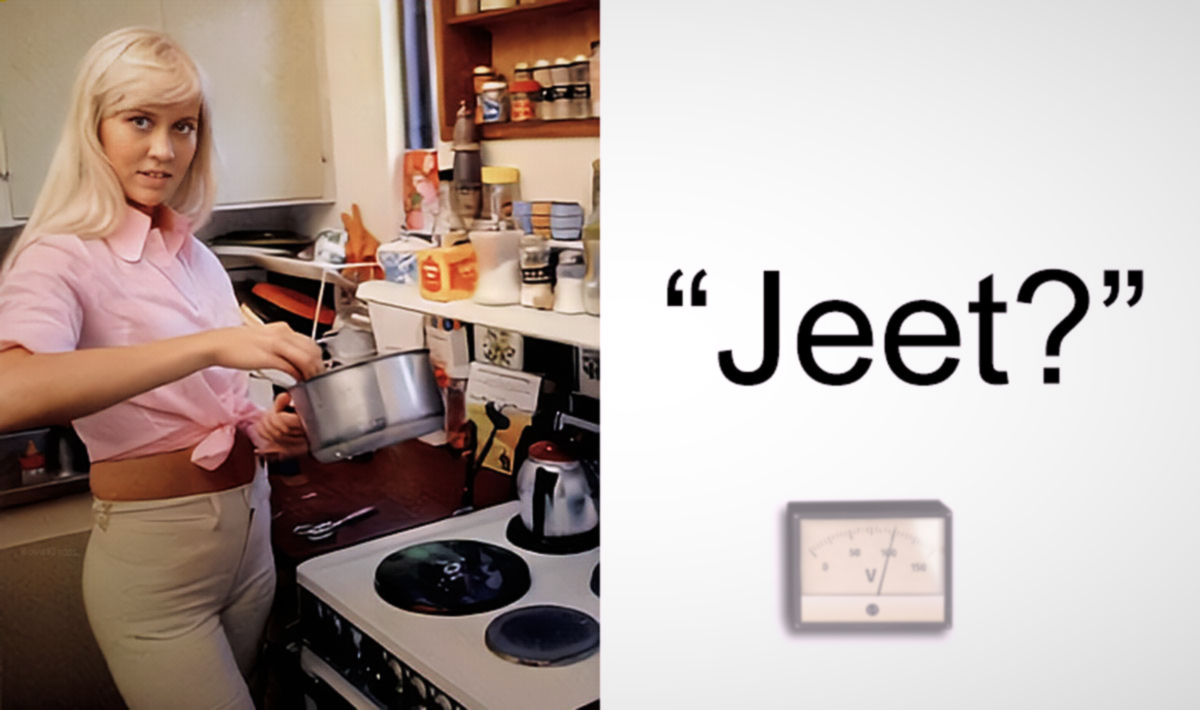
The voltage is 100 V
